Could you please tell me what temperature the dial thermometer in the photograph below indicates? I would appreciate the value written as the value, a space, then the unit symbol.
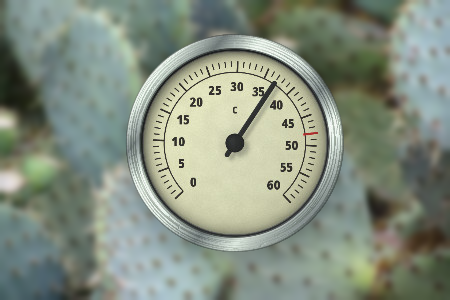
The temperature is 37 °C
